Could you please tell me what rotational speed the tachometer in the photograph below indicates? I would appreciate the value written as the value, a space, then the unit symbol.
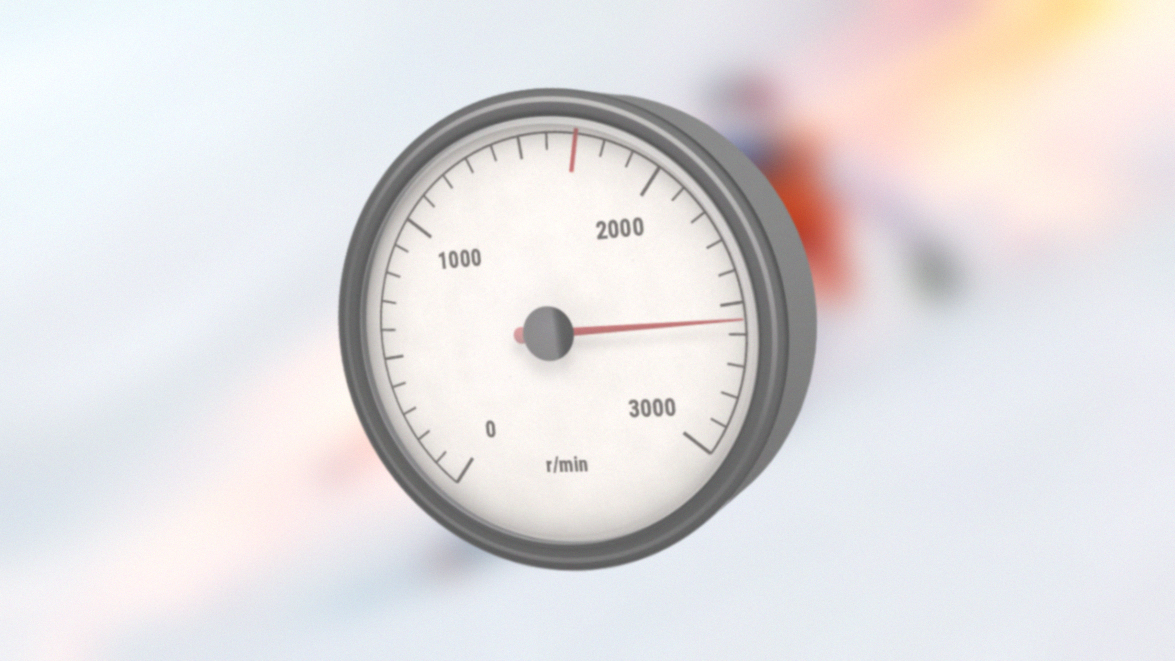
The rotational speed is 2550 rpm
